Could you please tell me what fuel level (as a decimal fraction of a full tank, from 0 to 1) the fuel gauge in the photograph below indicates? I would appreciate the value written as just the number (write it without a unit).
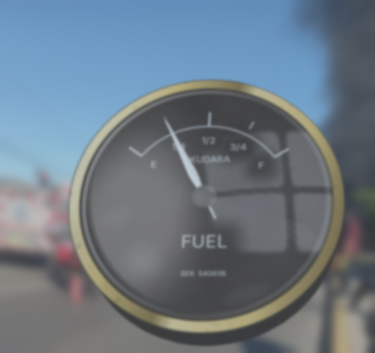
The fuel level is 0.25
